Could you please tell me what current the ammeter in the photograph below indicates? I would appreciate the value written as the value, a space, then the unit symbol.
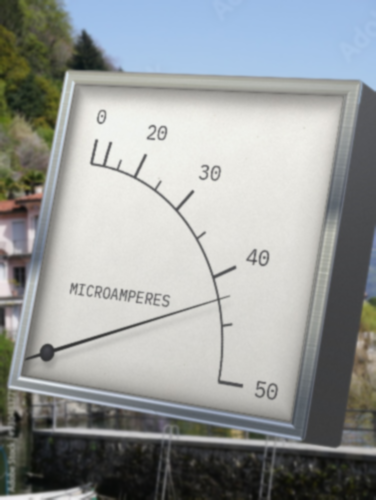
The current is 42.5 µA
